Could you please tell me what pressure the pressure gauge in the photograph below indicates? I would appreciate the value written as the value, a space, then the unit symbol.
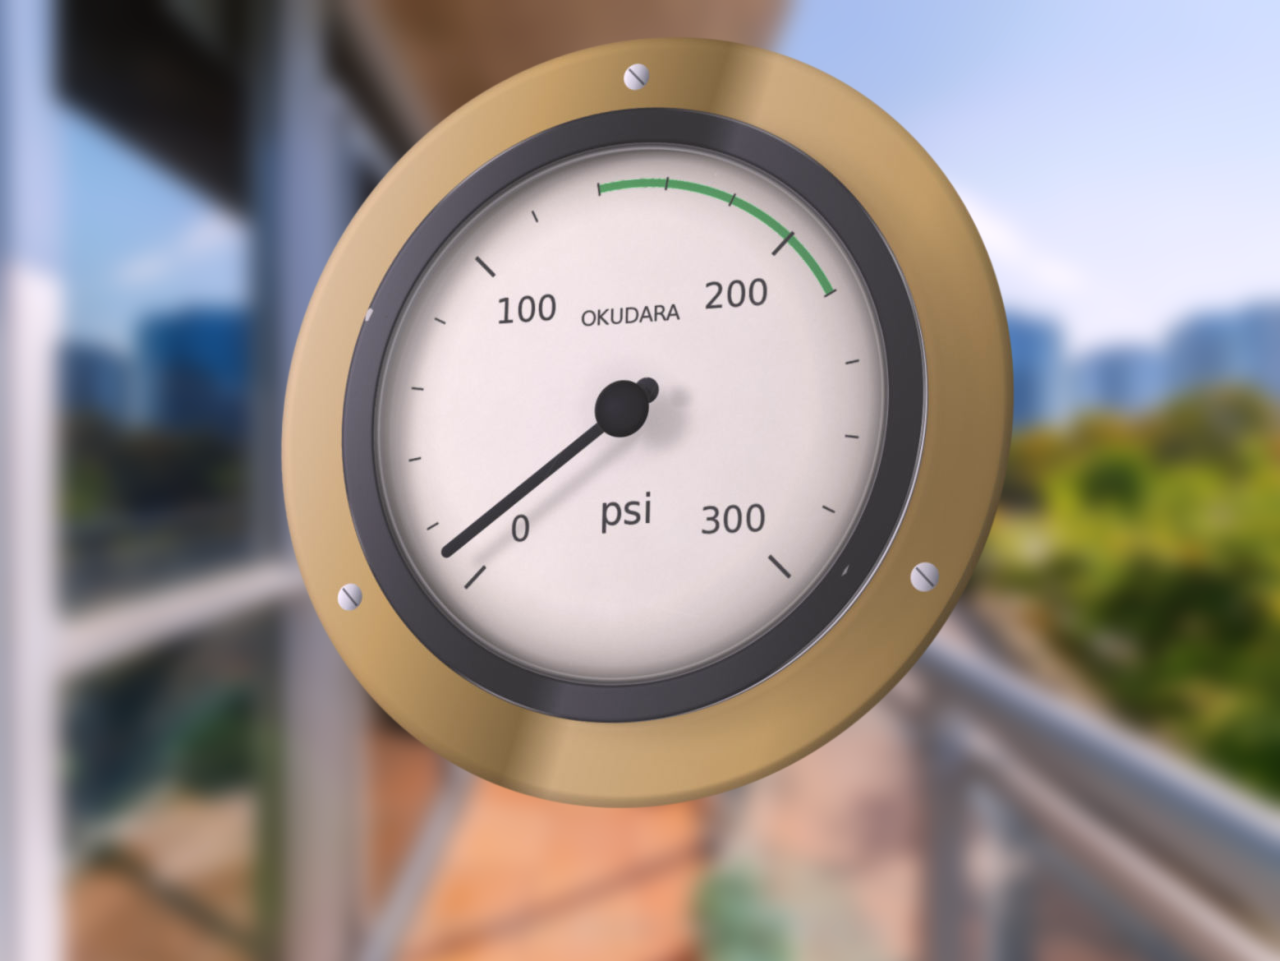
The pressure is 10 psi
